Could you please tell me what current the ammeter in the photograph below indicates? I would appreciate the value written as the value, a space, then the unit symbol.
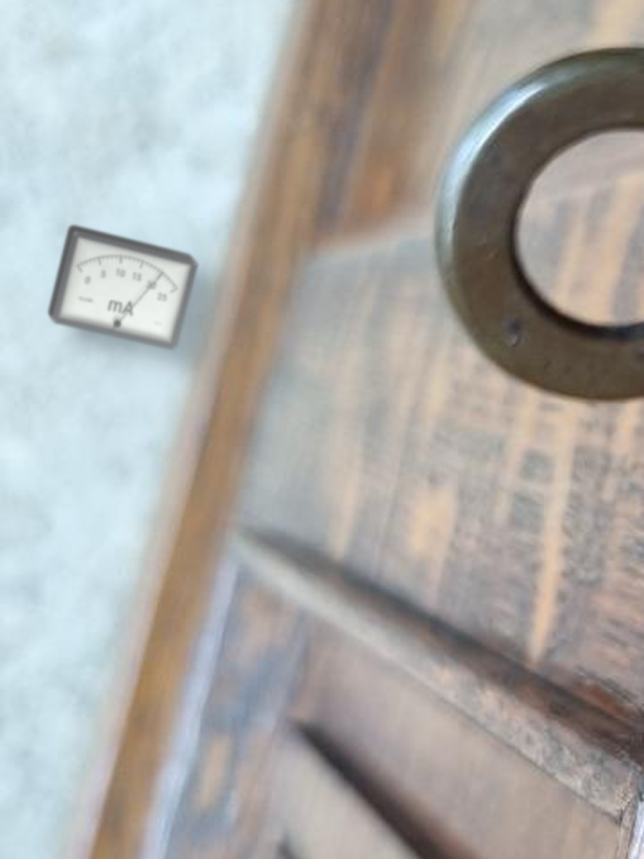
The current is 20 mA
